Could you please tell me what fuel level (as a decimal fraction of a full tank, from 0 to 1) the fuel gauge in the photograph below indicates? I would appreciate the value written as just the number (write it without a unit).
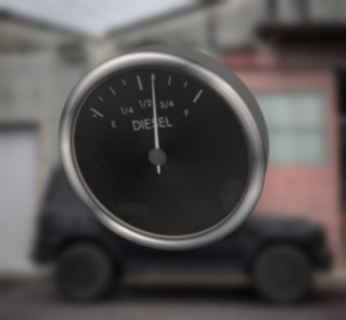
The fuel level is 0.625
